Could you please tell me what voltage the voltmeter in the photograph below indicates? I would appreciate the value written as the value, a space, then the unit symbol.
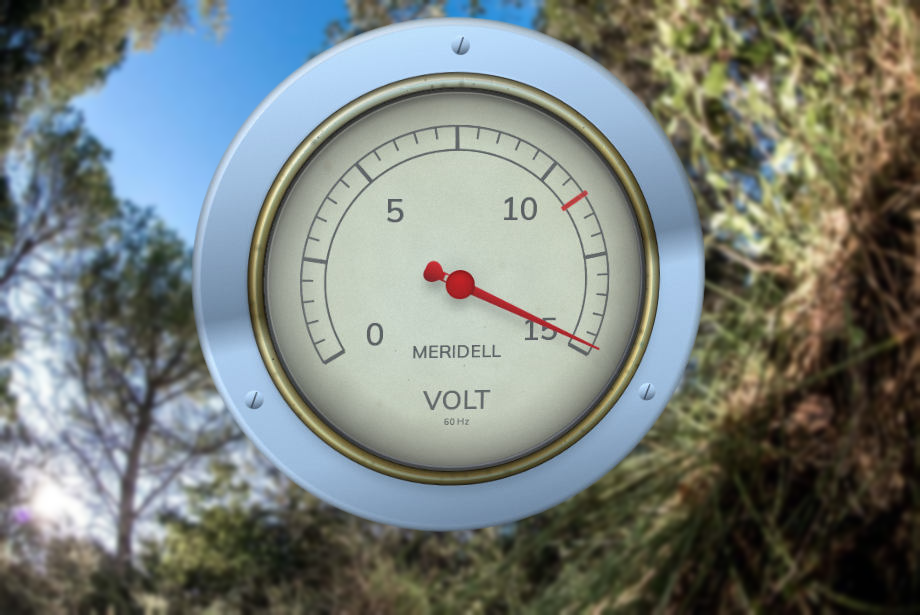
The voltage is 14.75 V
